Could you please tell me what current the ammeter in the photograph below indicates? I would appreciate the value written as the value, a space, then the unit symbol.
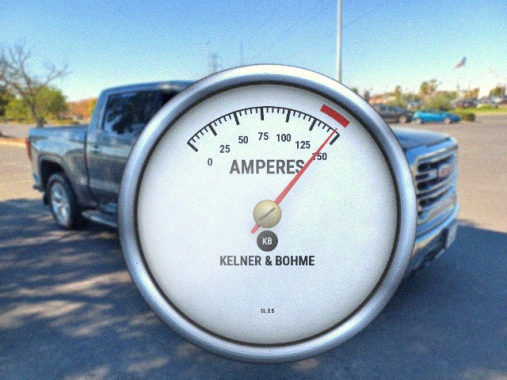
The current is 145 A
